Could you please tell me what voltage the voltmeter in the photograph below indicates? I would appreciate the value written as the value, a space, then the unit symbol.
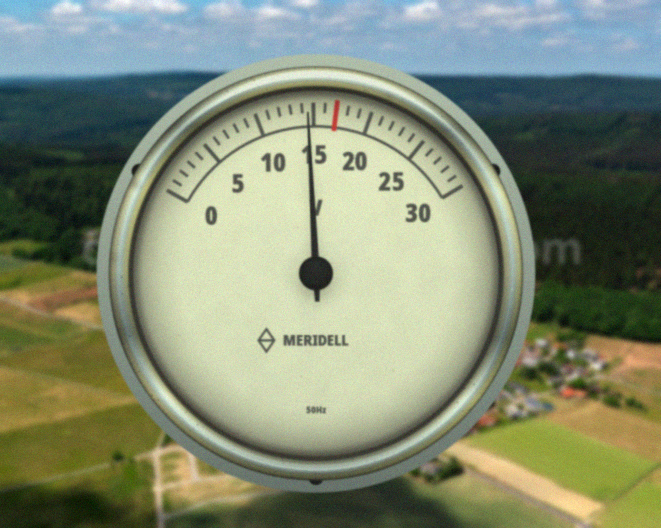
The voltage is 14.5 V
